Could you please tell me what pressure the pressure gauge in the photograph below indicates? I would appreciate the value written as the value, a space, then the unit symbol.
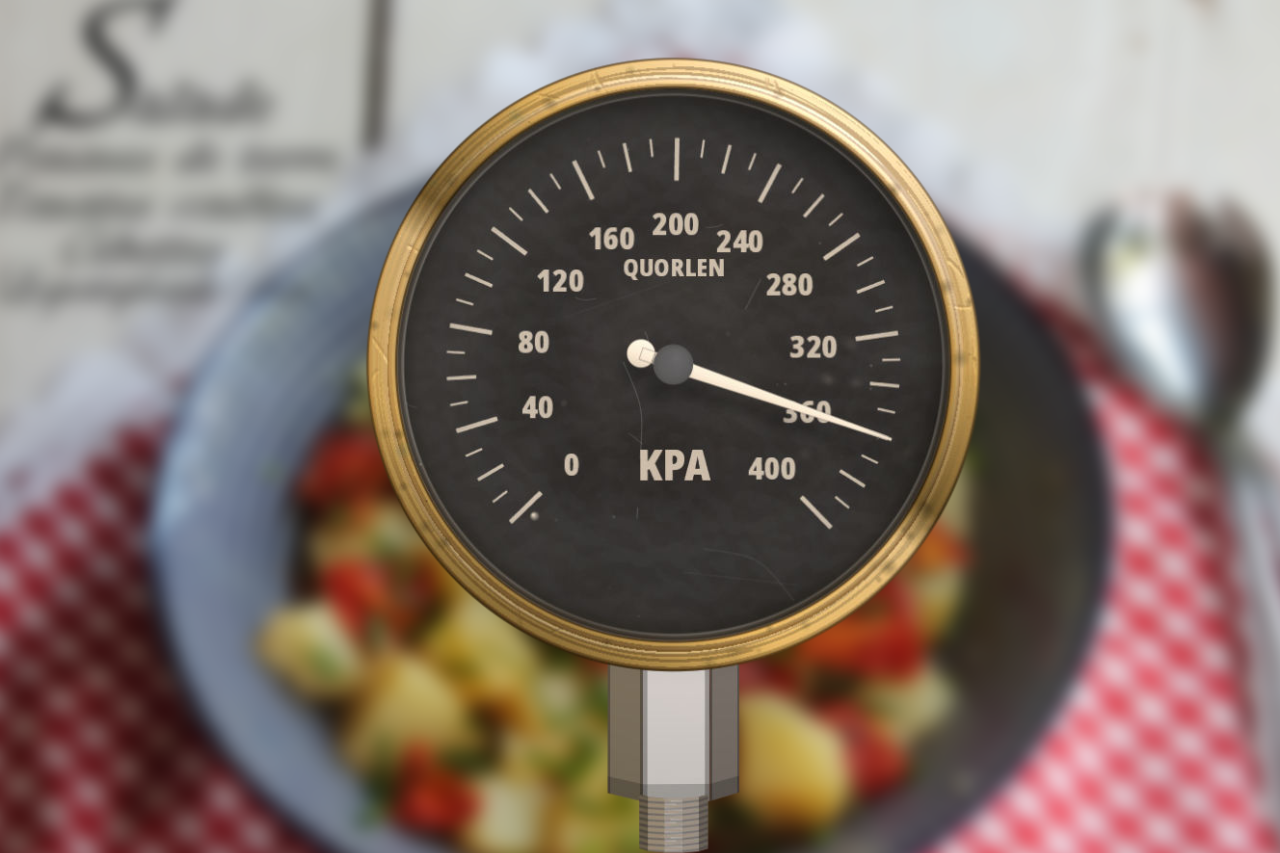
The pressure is 360 kPa
